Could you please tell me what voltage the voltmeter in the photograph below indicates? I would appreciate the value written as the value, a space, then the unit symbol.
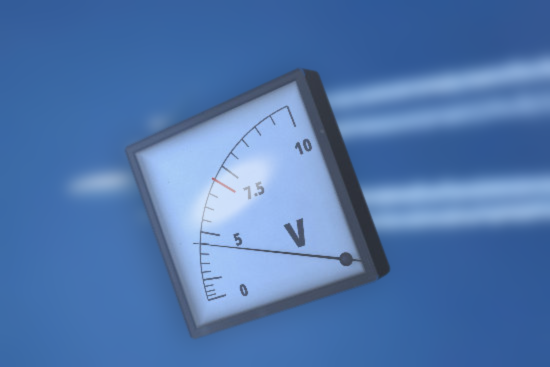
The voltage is 4.5 V
